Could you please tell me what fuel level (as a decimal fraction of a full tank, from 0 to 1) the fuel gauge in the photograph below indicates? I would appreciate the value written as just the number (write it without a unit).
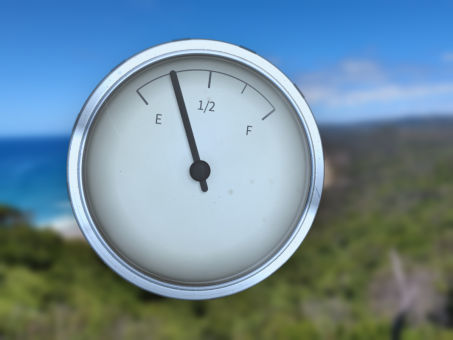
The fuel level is 0.25
